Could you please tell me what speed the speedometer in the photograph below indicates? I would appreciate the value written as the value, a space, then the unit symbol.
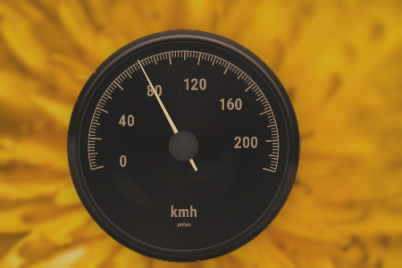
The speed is 80 km/h
